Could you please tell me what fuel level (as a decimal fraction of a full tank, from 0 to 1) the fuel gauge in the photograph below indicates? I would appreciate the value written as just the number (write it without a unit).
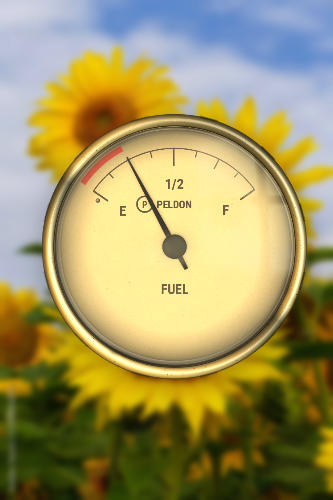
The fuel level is 0.25
